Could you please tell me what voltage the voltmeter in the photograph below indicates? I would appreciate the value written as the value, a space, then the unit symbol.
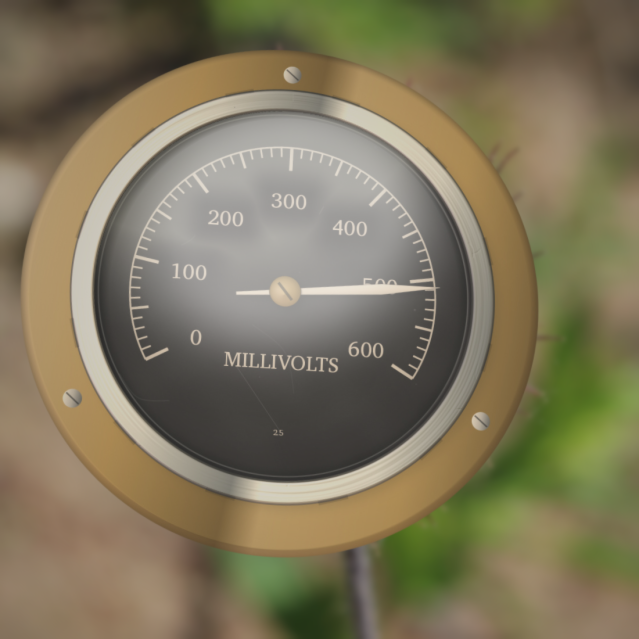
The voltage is 510 mV
